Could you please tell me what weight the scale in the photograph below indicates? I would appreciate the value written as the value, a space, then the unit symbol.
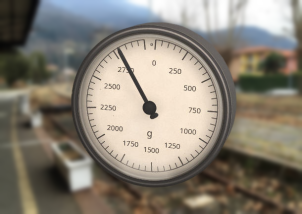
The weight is 2800 g
